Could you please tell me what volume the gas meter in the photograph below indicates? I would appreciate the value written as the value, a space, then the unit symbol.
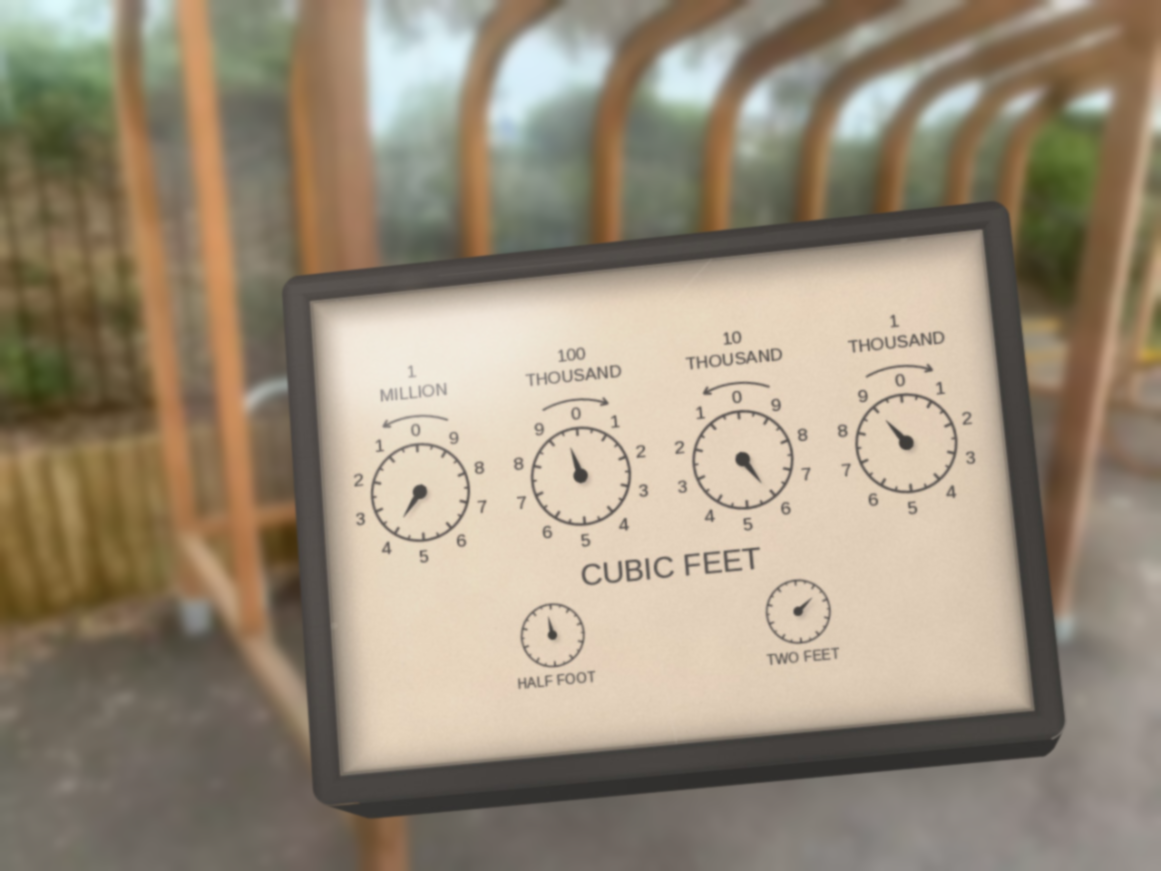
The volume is 395900 ft³
